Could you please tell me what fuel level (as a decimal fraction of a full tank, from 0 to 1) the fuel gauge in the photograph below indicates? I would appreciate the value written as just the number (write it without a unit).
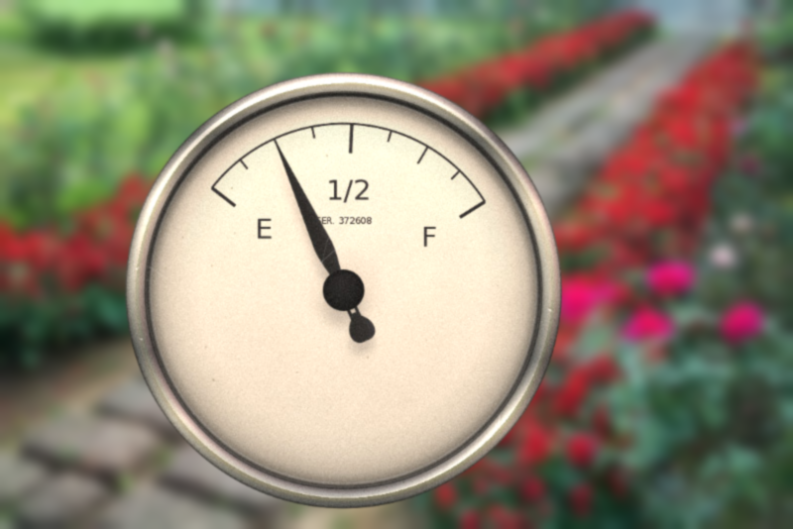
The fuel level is 0.25
